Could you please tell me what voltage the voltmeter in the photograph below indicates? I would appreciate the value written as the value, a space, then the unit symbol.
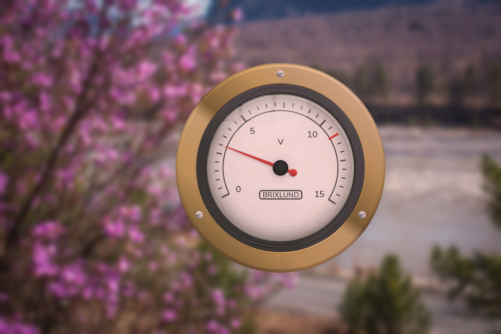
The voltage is 3 V
